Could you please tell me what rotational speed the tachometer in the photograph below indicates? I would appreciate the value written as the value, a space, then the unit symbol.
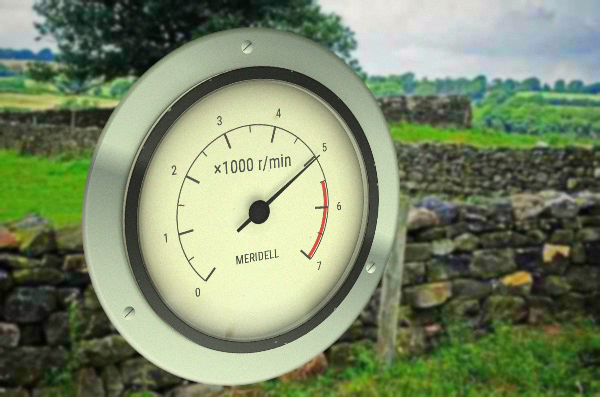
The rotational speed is 5000 rpm
